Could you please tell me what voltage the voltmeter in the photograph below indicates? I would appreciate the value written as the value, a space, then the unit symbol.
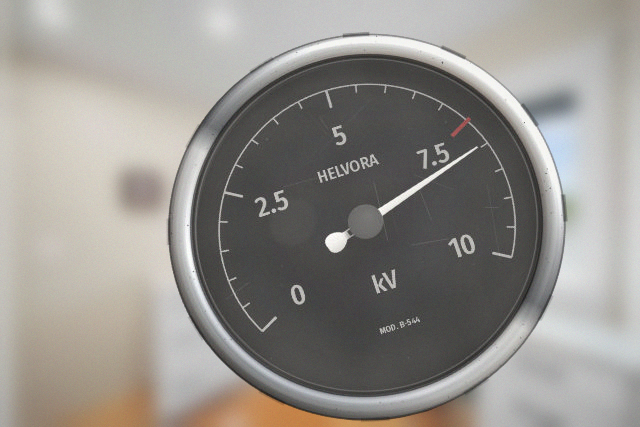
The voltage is 8 kV
